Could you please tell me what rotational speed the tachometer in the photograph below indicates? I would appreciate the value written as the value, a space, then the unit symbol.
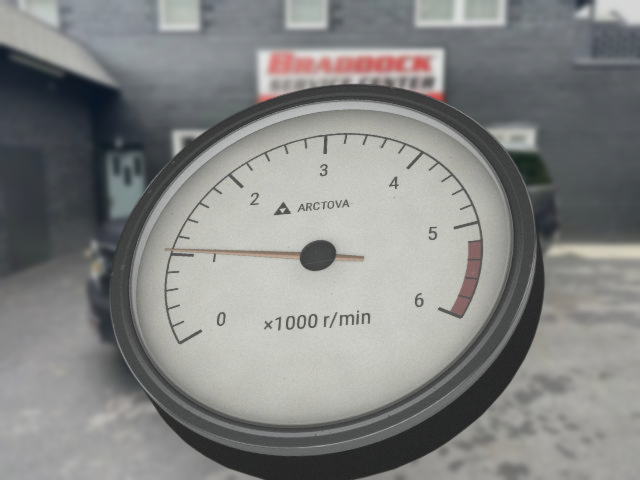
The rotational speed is 1000 rpm
